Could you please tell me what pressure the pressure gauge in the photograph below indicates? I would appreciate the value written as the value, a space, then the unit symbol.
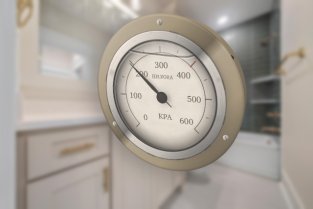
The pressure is 200 kPa
